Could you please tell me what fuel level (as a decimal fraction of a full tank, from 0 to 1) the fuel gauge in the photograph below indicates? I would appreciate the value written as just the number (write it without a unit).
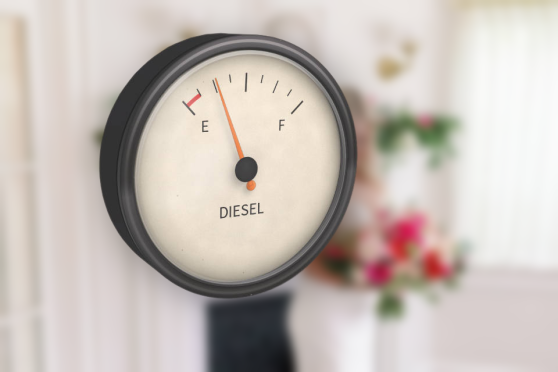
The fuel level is 0.25
